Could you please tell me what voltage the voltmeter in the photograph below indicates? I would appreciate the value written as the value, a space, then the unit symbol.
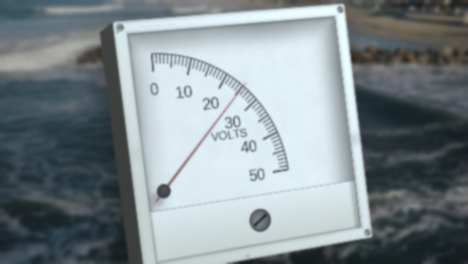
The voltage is 25 V
